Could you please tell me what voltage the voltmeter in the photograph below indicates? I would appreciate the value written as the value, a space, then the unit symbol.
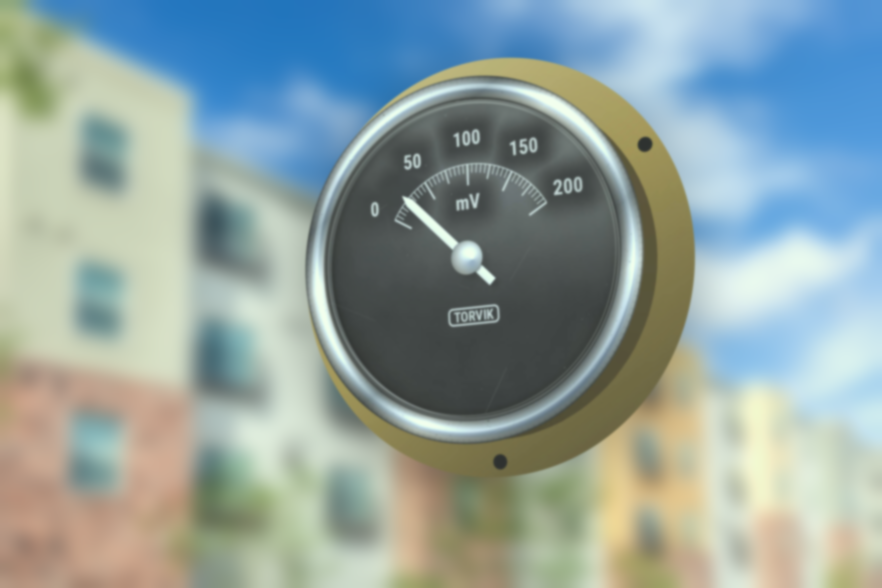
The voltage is 25 mV
